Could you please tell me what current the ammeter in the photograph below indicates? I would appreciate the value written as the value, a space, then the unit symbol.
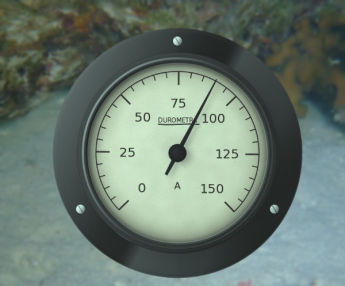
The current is 90 A
